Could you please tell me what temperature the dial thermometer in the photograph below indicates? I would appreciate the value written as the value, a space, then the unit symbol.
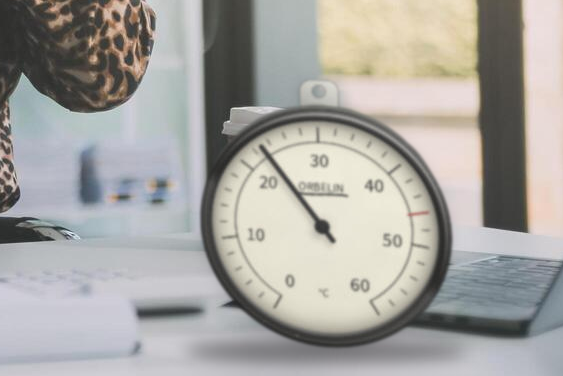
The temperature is 23 °C
